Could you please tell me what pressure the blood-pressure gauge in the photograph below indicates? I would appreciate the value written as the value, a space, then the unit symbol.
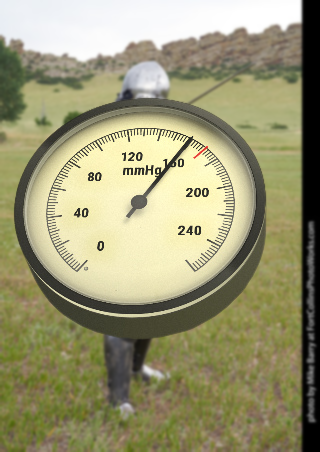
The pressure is 160 mmHg
